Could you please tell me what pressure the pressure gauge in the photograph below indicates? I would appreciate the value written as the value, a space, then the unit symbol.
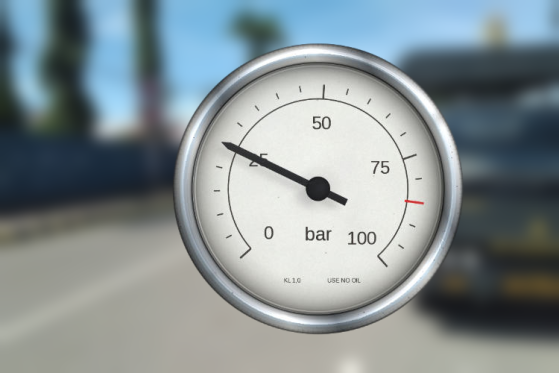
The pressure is 25 bar
